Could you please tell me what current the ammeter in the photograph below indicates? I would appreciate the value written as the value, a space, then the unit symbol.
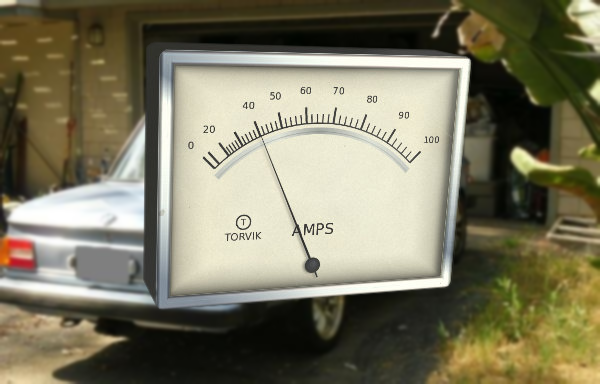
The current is 40 A
